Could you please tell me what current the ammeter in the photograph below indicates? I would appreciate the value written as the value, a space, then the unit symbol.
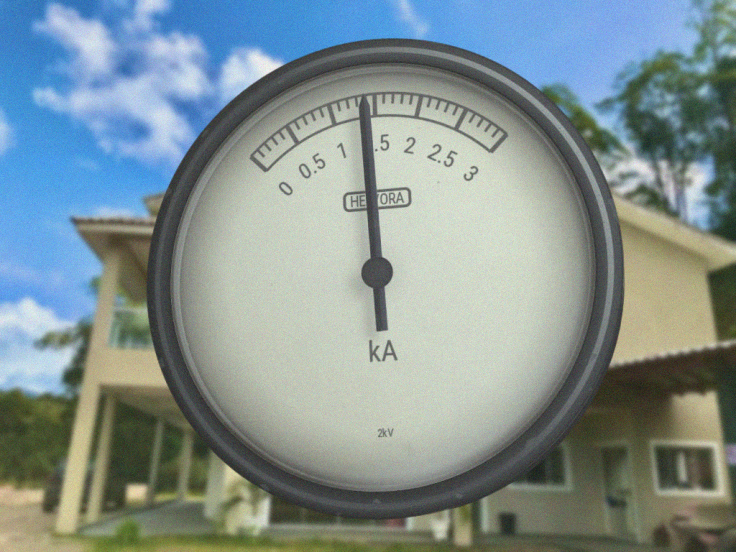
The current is 1.4 kA
